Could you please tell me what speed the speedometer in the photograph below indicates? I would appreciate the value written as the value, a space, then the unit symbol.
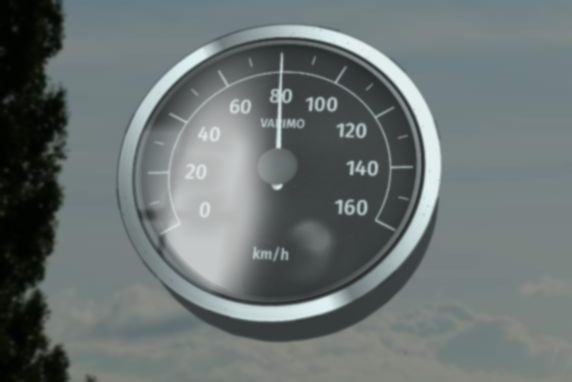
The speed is 80 km/h
